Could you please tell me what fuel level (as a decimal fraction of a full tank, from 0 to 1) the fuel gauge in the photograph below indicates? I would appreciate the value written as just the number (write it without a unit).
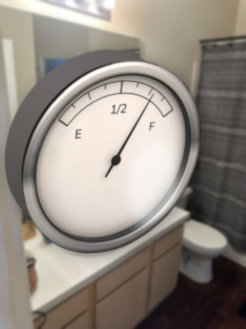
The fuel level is 0.75
